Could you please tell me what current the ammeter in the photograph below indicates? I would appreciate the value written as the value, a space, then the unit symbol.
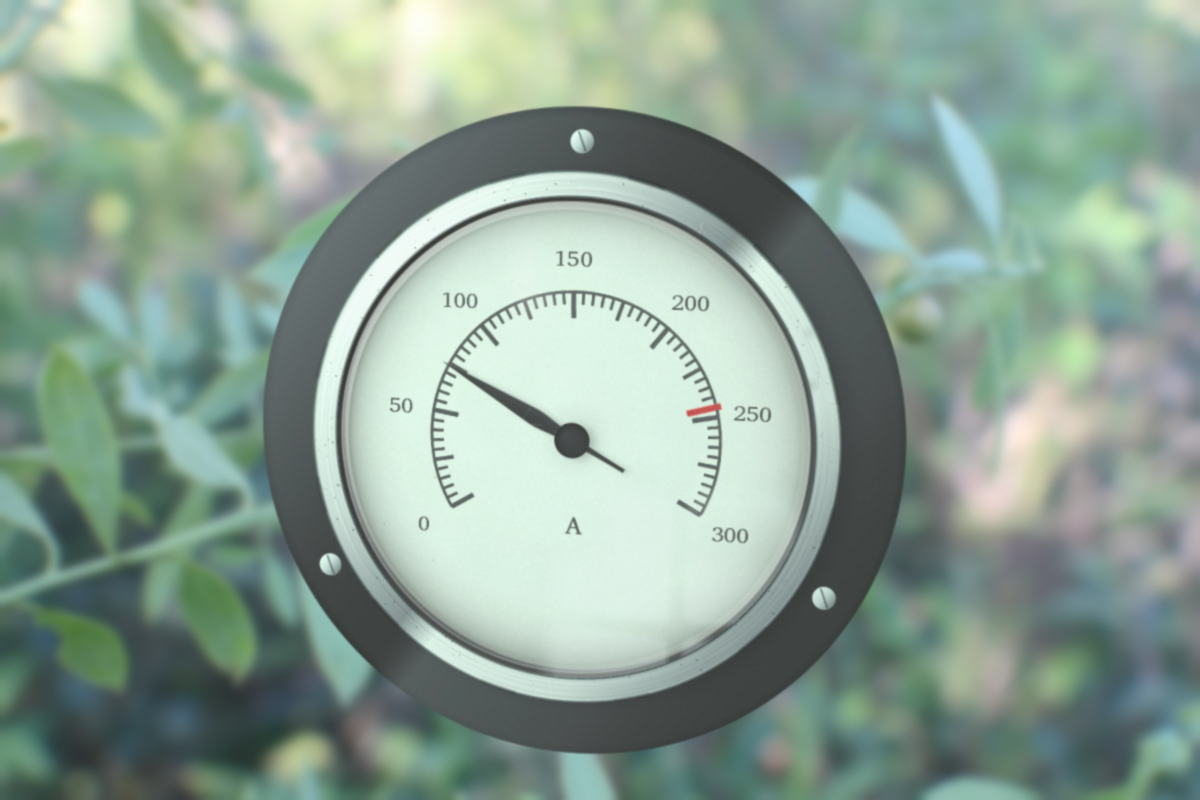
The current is 75 A
